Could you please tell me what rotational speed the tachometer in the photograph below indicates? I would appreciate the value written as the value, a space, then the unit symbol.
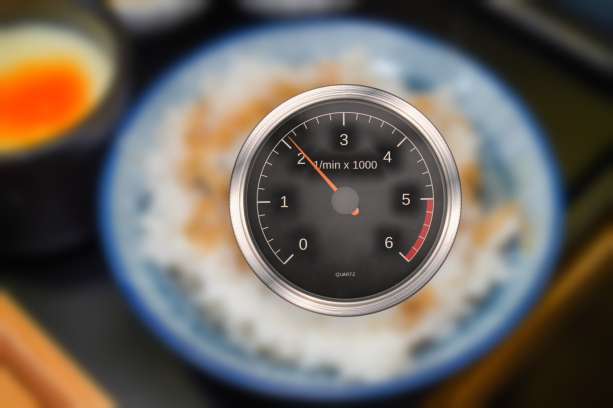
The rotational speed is 2100 rpm
